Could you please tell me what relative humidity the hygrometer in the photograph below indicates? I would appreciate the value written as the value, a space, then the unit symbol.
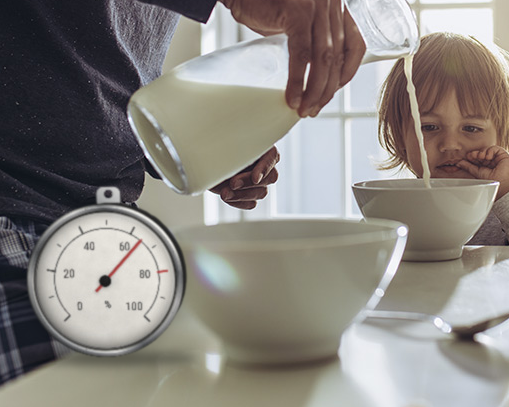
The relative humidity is 65 %
